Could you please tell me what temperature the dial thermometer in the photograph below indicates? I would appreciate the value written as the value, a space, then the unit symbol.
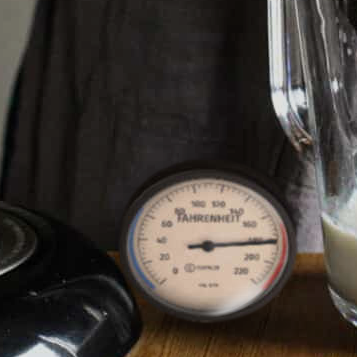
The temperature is 180 °F
